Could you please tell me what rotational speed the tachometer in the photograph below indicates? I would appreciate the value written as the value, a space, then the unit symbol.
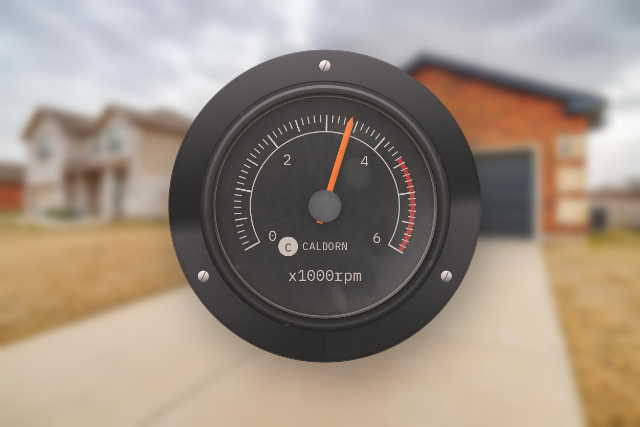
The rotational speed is 3400 rpm
